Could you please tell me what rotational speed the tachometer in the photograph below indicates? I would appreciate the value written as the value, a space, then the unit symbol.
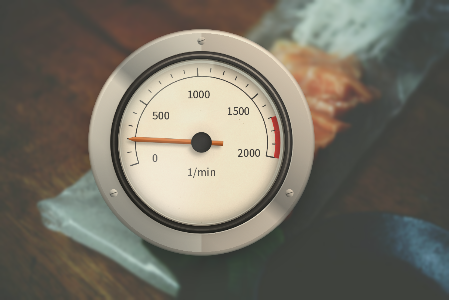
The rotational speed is 200 rpm
